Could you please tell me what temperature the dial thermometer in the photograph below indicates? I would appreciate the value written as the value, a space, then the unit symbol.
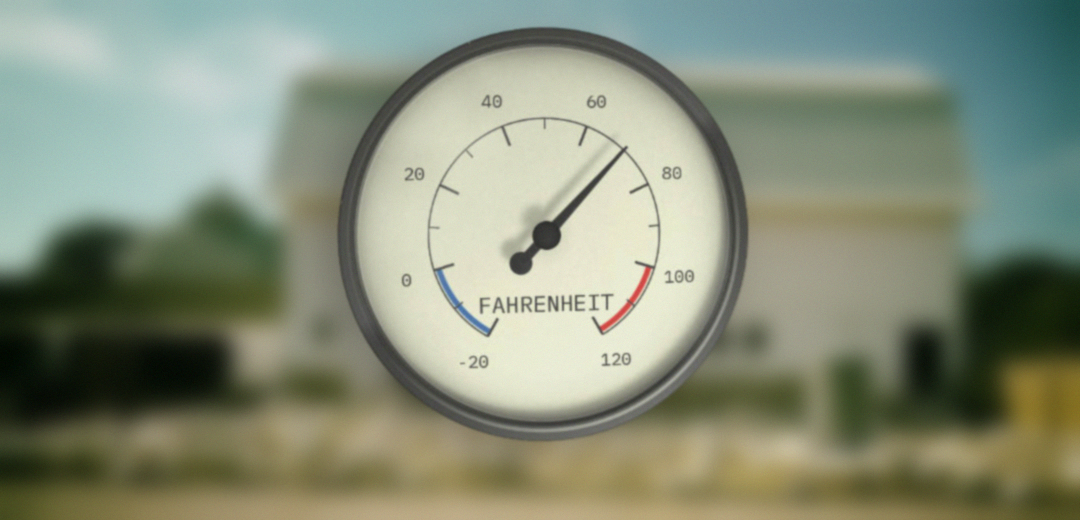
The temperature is 70 °F
